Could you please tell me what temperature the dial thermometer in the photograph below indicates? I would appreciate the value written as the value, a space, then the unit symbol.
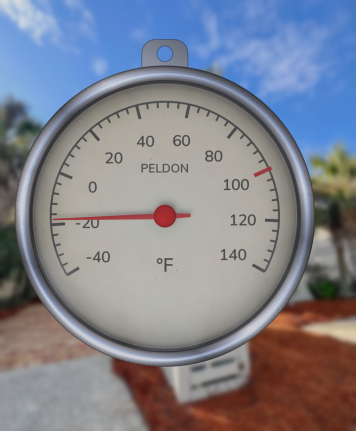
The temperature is -18 °F
